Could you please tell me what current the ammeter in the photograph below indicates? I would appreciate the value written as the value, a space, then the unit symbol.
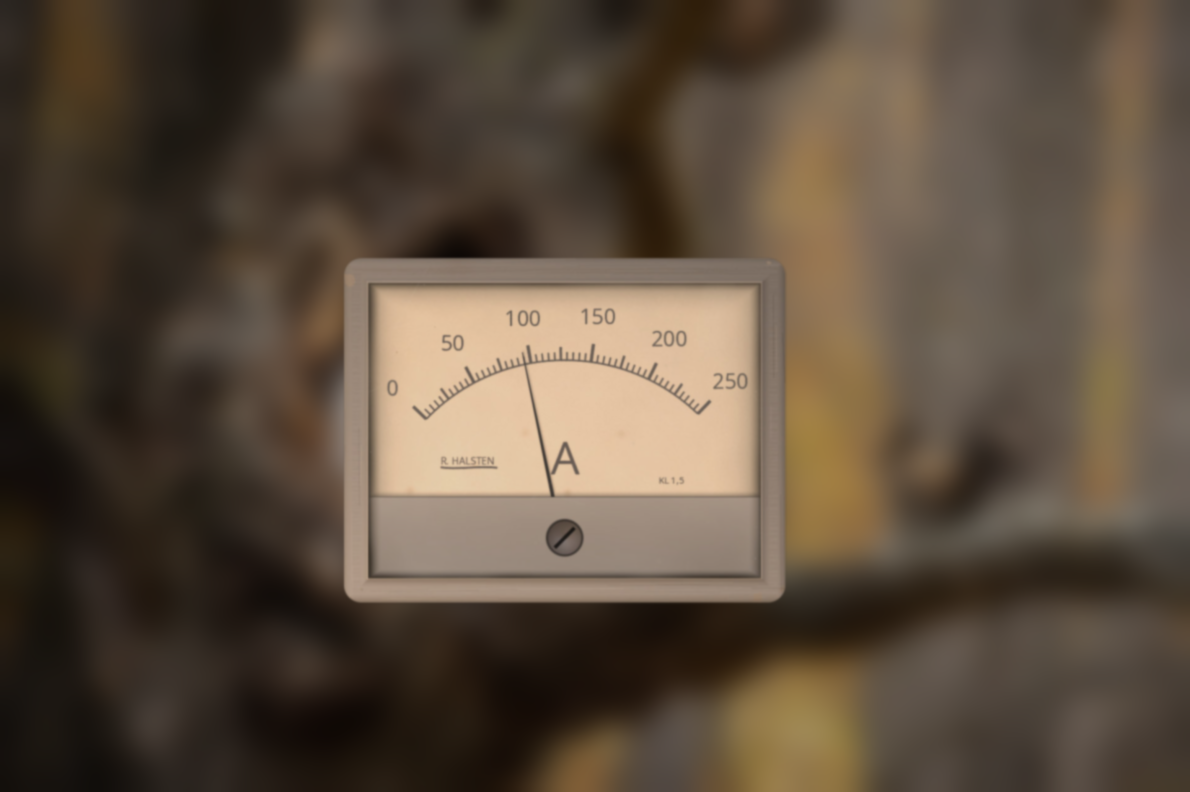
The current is 95 A
